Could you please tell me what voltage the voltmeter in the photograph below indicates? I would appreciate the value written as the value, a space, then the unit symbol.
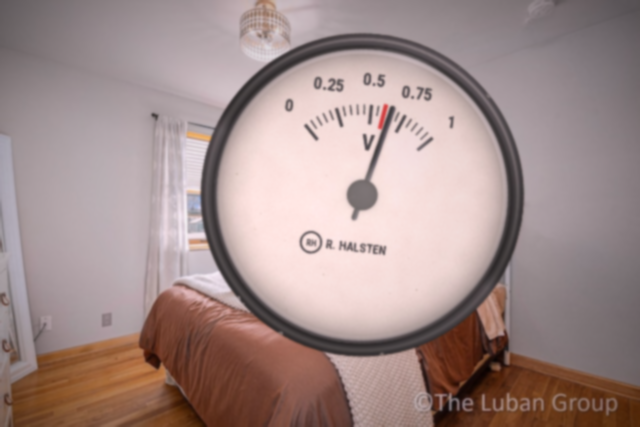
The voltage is 0.65 V
